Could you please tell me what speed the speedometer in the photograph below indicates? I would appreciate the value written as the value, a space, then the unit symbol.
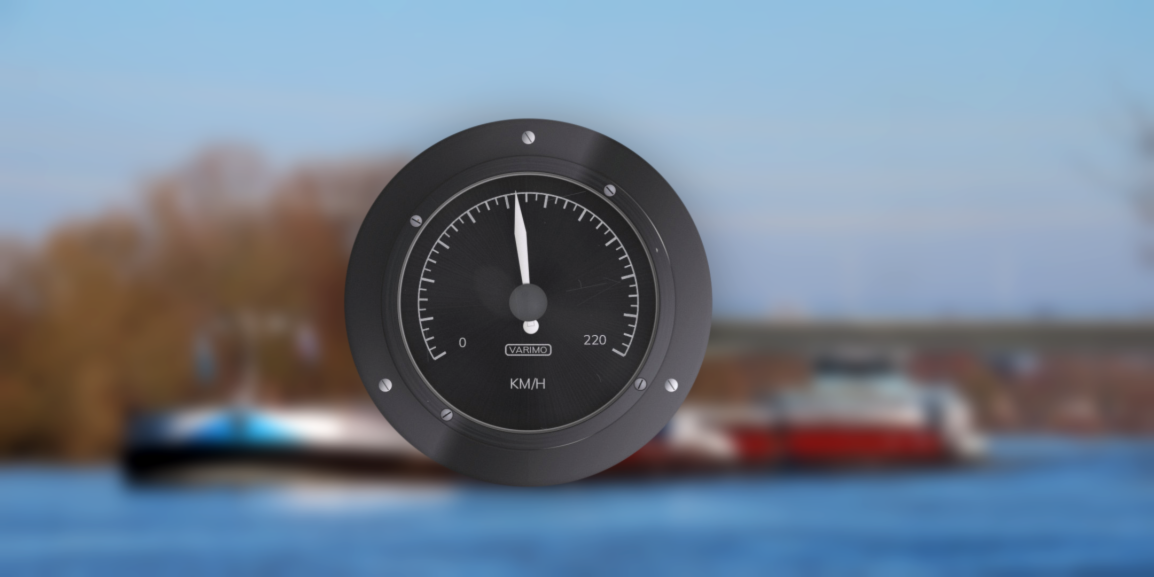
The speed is 105 km/h
